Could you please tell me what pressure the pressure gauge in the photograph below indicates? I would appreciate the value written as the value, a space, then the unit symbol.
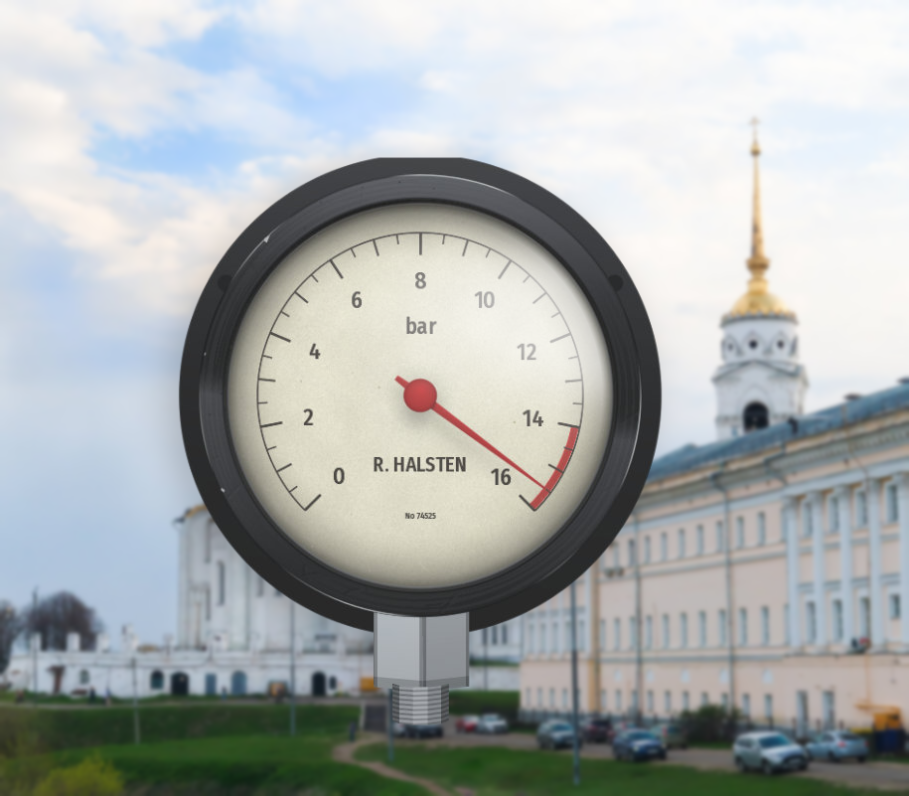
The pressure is 15.5 bar
